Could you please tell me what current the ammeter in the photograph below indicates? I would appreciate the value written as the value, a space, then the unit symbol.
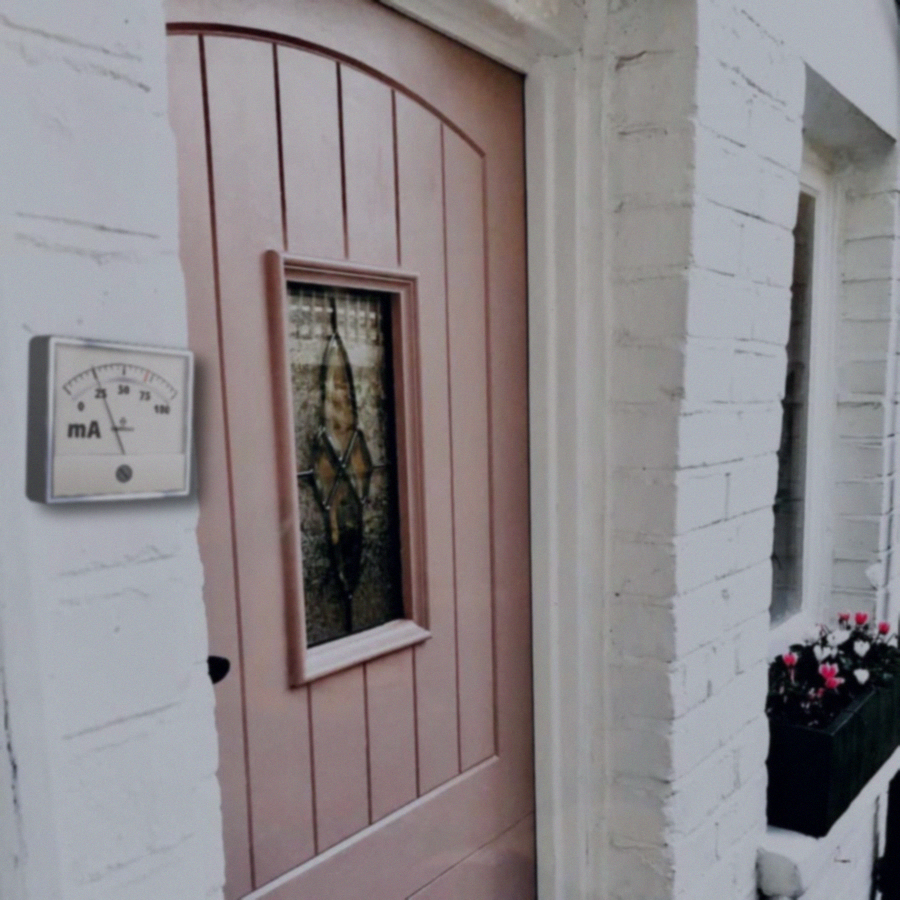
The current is 25 mA
